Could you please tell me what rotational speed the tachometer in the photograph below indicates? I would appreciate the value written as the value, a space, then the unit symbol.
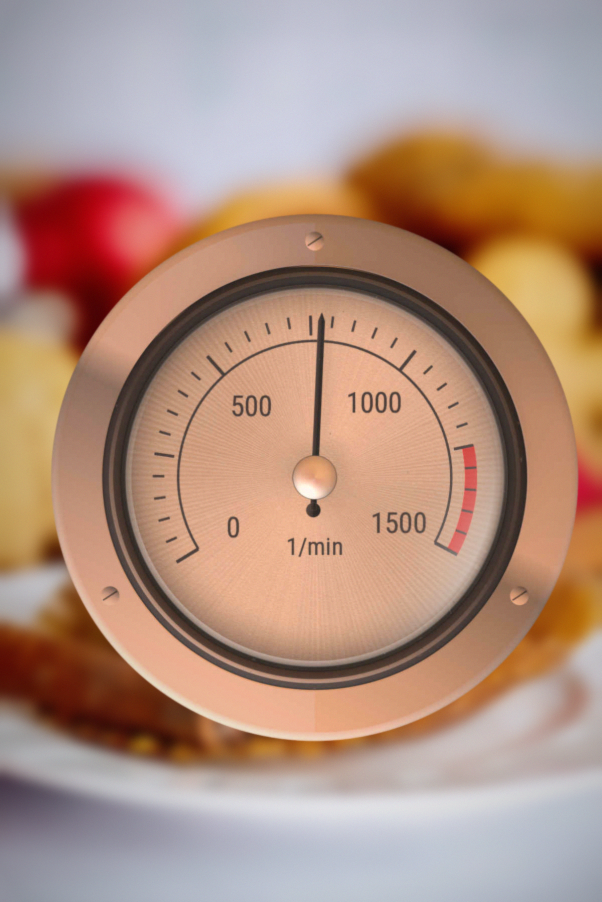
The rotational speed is 775 rpm
